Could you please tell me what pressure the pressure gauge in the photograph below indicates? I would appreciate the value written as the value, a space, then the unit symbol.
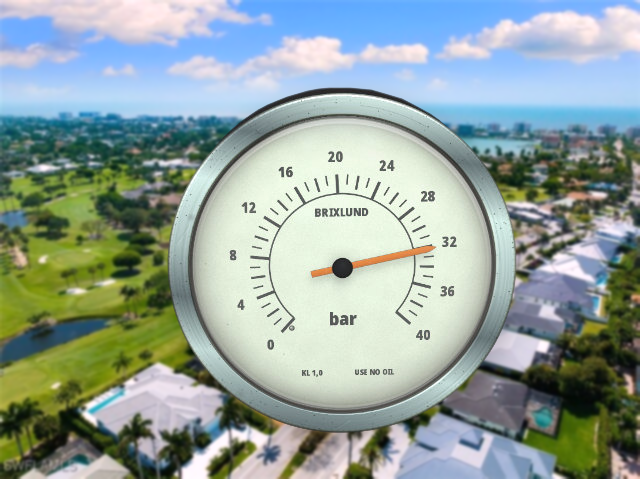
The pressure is 32 bar
